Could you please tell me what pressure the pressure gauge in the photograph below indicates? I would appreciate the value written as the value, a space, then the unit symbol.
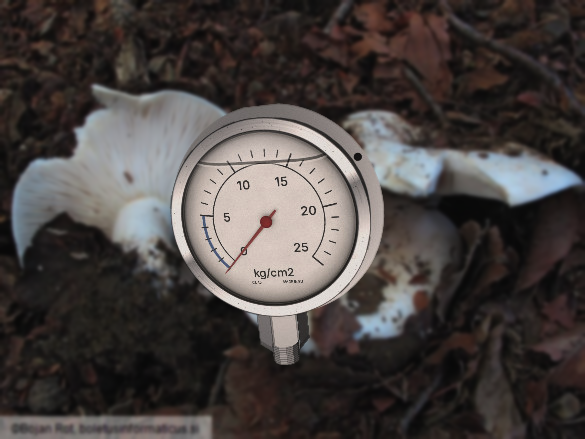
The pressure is 0 kg/cm²
